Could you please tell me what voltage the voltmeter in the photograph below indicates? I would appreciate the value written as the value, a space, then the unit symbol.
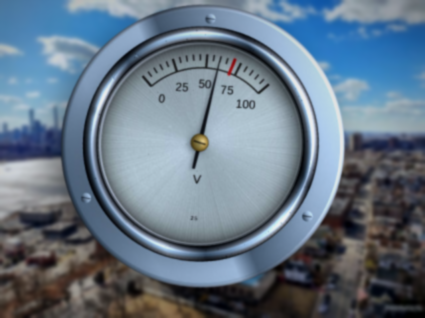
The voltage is 60 V
